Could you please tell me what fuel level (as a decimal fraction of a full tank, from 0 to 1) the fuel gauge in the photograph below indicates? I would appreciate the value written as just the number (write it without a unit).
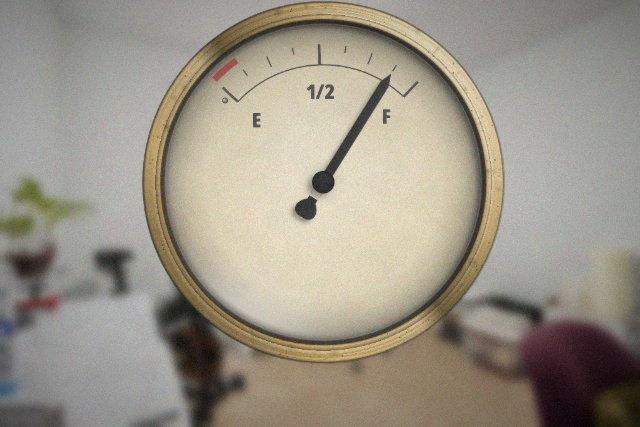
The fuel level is 0.875
